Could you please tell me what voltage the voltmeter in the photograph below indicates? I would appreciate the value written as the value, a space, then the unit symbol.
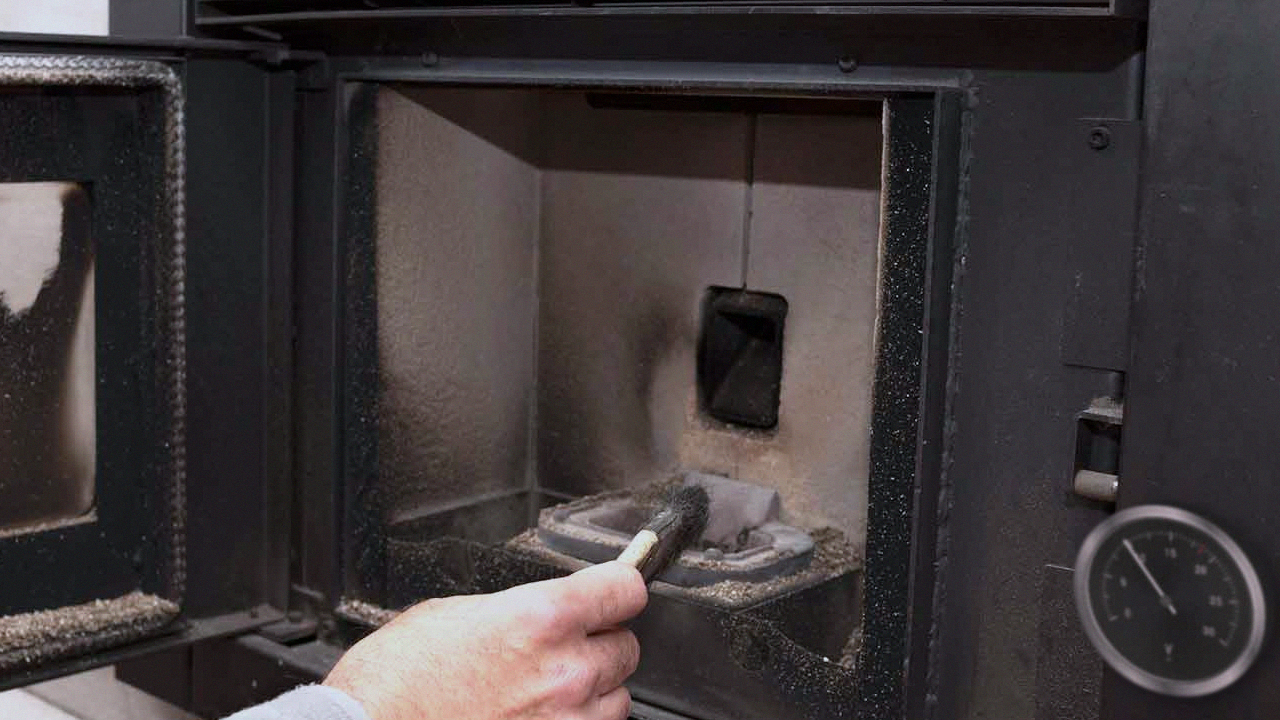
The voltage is 10 V
